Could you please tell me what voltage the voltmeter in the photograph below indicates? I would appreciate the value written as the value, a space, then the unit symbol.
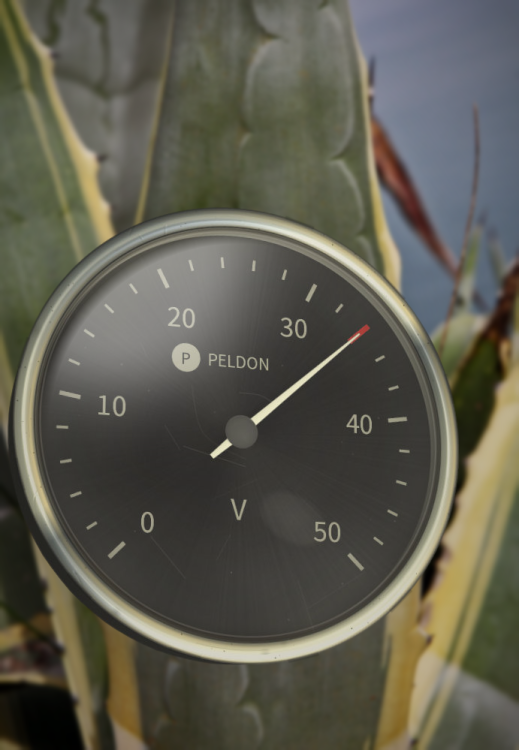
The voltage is 34 V
